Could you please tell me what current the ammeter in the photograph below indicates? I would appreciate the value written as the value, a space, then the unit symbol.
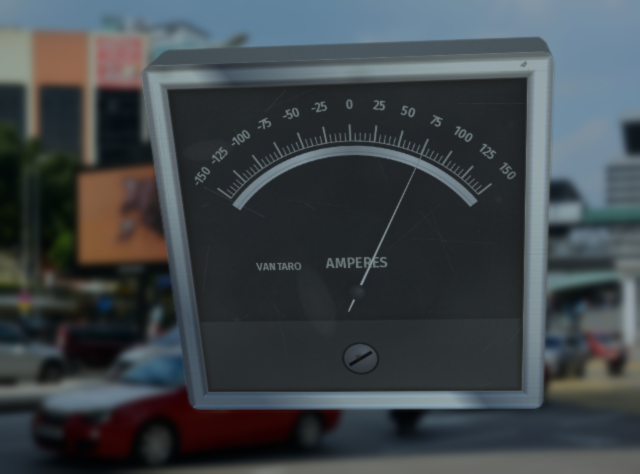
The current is 75 A
